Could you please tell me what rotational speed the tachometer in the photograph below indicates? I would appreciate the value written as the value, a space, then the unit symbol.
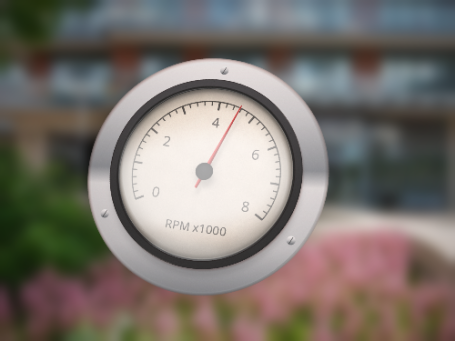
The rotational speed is 4600 rpm
